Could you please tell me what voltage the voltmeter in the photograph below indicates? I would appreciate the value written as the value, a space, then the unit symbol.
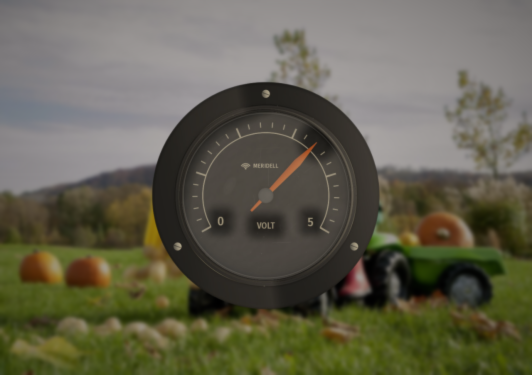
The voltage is 3.4 V
